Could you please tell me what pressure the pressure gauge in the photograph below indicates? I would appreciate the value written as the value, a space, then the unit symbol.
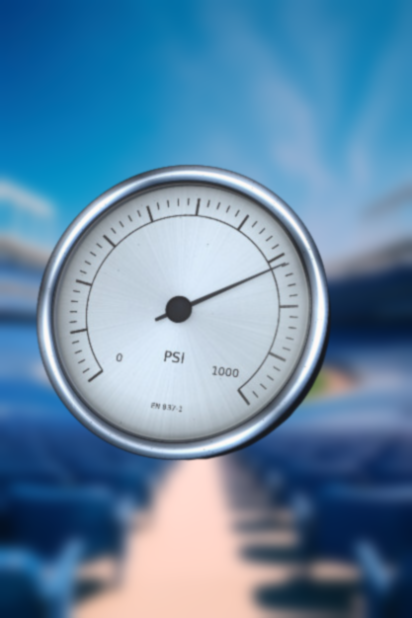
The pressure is 720 psi
